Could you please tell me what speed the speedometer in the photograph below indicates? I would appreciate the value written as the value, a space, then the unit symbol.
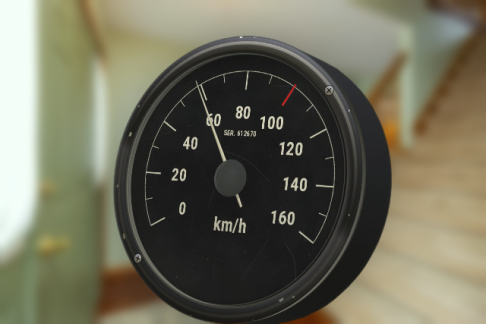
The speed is 60 km/h
